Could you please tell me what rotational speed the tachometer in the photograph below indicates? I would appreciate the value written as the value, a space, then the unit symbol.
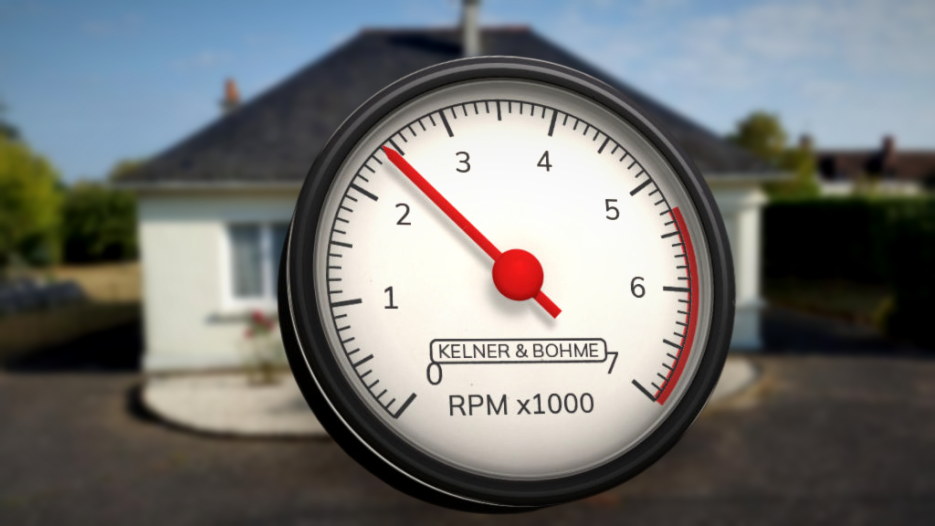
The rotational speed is 2400 rpm
